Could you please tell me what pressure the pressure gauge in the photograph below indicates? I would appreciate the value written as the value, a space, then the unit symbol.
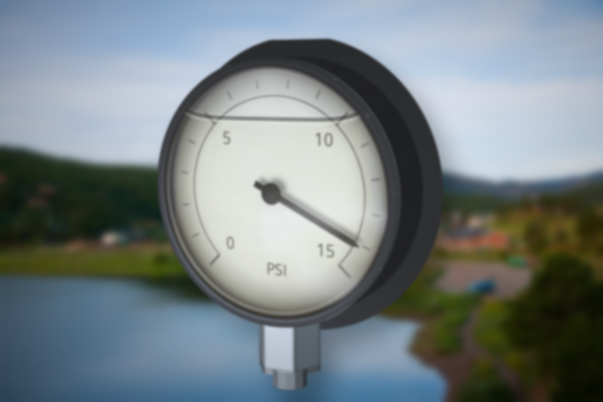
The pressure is 14 psi
